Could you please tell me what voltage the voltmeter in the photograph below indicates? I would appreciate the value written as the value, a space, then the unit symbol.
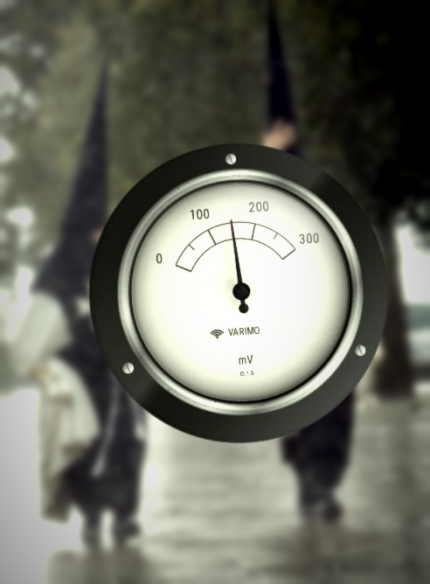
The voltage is 150 mV
